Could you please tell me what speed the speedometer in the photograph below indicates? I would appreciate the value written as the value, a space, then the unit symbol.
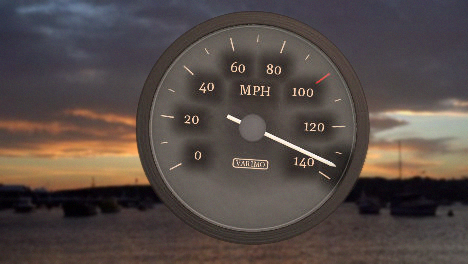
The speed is 135 mph
